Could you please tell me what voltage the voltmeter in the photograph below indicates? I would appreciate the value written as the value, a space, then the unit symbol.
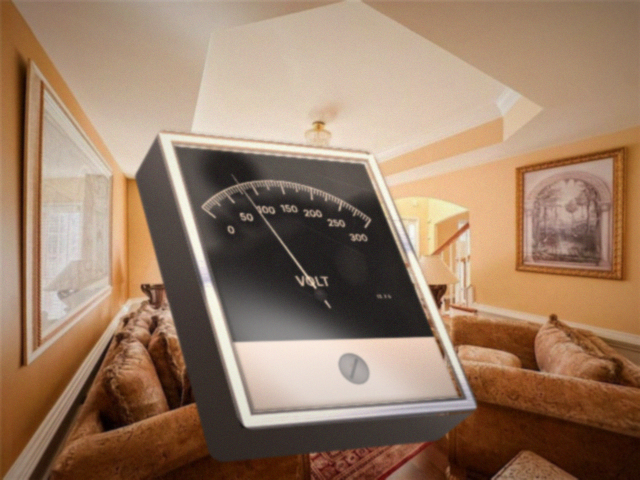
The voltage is 75 V
